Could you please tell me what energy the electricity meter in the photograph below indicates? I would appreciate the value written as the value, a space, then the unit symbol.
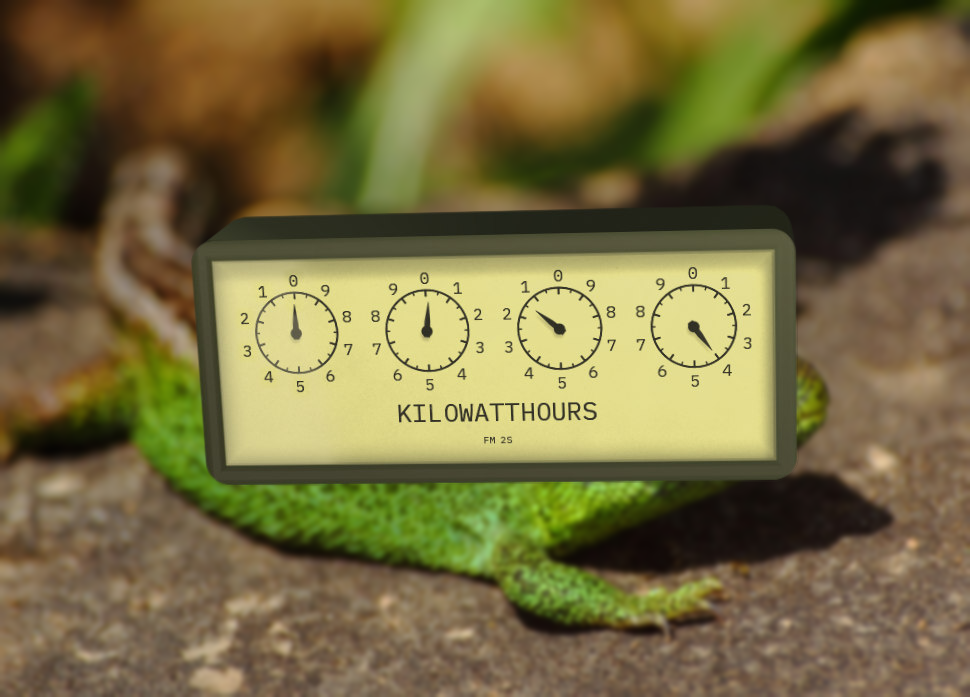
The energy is 14 kWh
